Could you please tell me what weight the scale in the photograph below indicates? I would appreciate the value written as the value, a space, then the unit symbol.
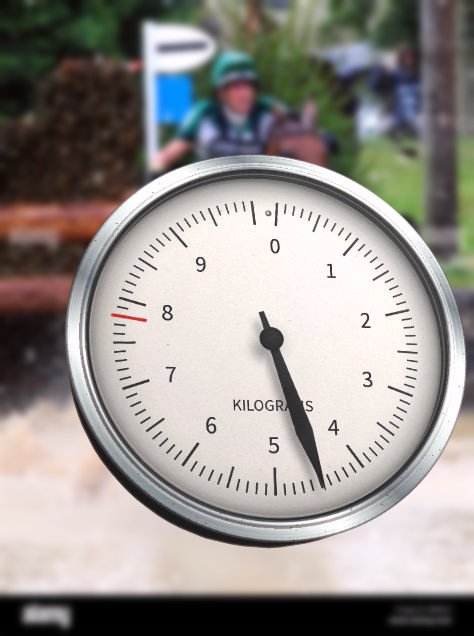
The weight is 4.5 kg
